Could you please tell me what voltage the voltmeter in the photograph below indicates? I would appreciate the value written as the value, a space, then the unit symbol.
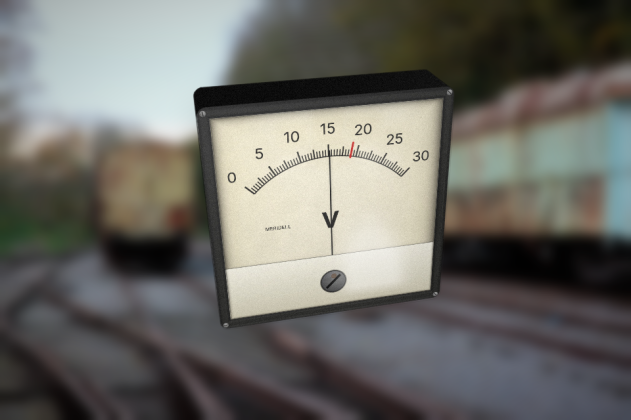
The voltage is 15 V
